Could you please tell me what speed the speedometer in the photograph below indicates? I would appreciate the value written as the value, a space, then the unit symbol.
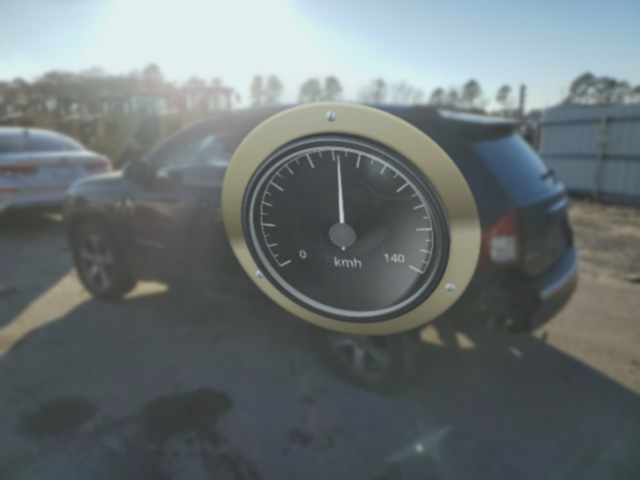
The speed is 72.5 km/h
